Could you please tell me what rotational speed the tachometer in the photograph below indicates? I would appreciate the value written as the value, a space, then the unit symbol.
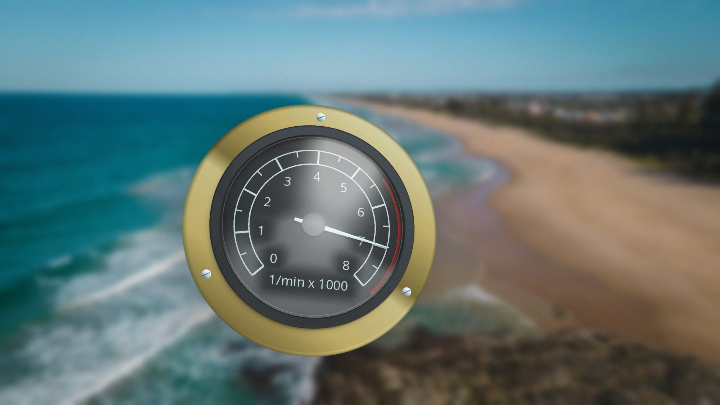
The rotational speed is 7000 rpm
